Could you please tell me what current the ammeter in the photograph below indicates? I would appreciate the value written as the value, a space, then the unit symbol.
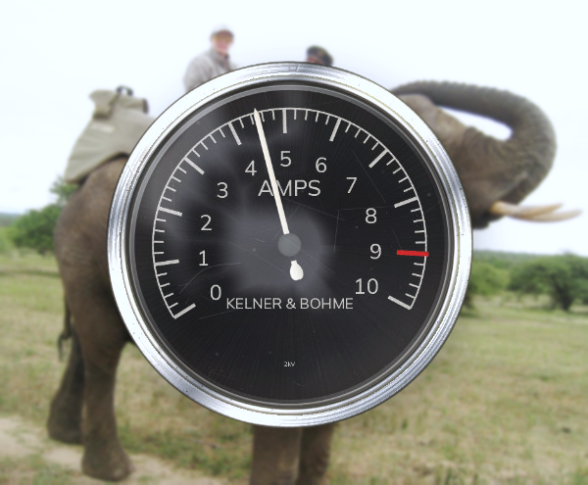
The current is 4.5 A
